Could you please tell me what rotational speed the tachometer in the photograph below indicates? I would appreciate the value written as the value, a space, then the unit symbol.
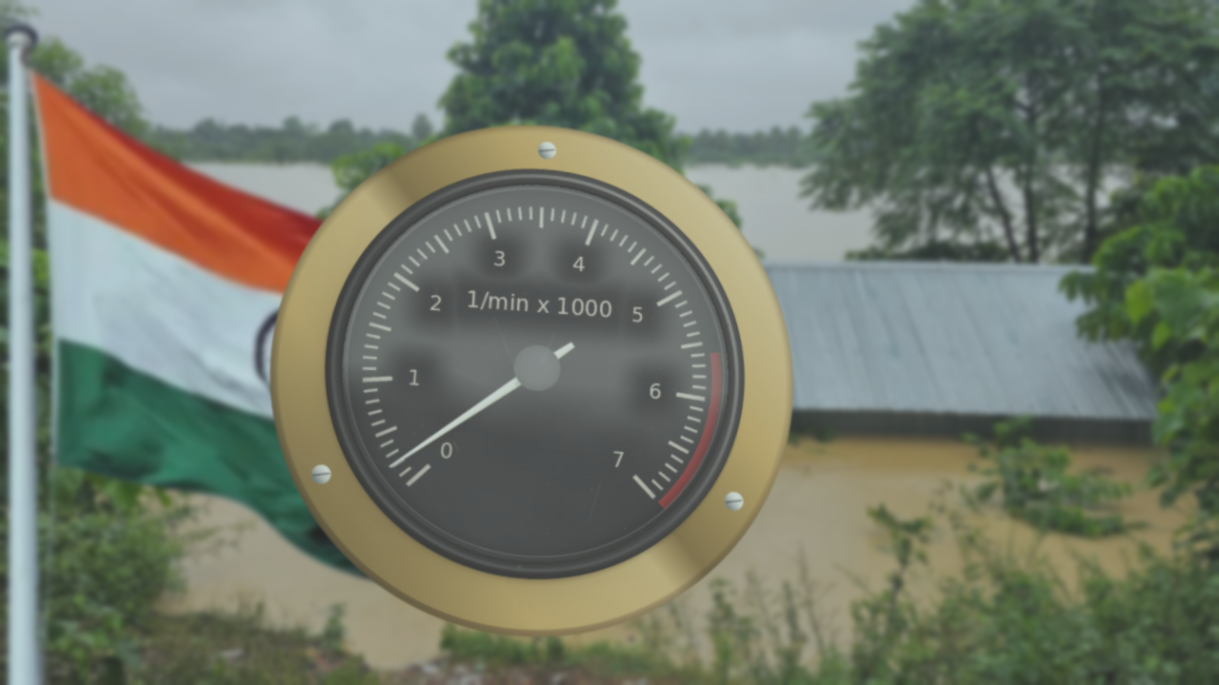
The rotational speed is 200 rpm
